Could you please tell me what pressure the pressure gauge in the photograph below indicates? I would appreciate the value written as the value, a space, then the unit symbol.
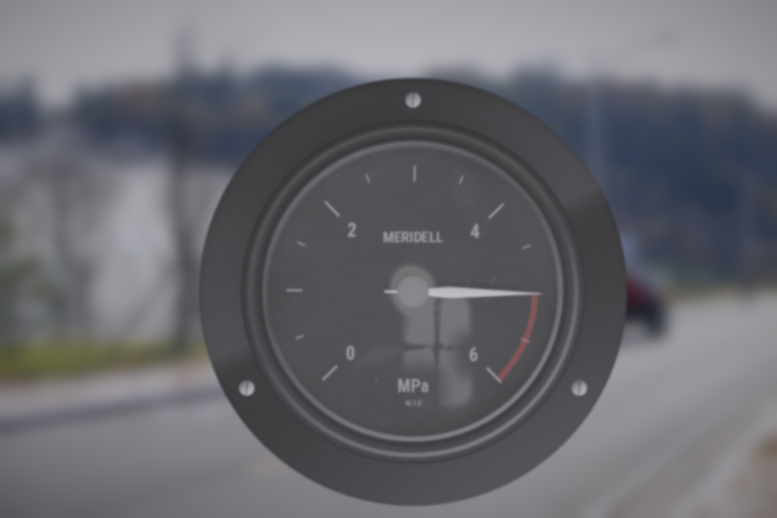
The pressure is 5 MPa
